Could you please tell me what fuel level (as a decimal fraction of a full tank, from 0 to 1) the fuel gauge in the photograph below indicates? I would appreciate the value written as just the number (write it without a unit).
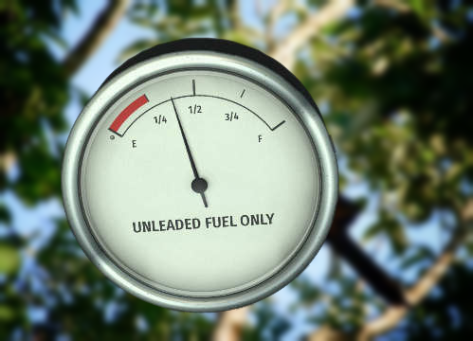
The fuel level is 0.375
